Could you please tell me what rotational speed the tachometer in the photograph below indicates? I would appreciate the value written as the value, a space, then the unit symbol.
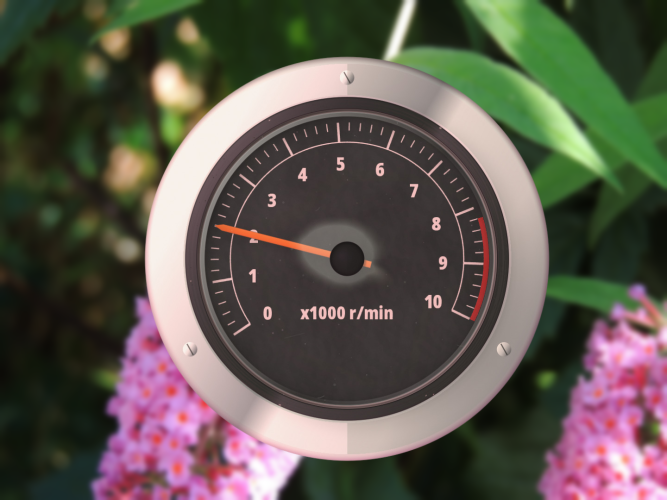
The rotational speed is 2000 rpm
